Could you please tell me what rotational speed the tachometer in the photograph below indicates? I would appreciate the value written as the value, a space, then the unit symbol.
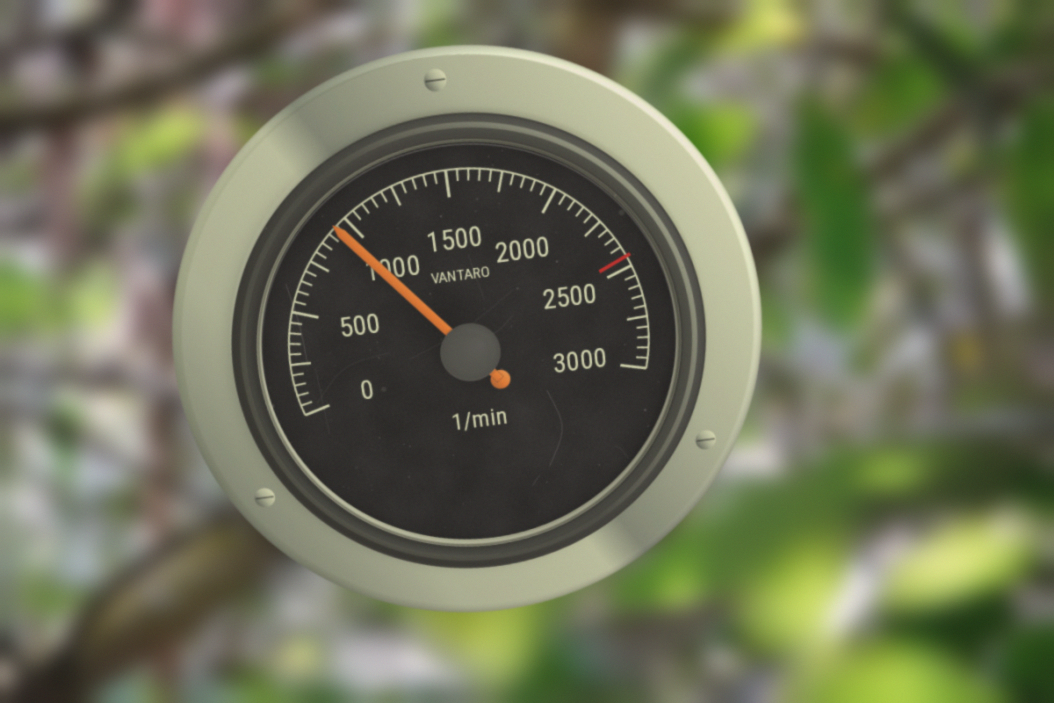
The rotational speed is 950 rpm
